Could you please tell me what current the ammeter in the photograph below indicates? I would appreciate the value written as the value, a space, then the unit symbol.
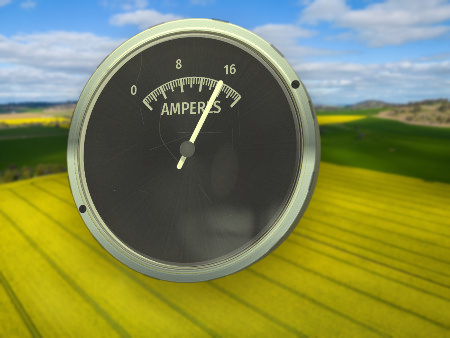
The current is 16 A
